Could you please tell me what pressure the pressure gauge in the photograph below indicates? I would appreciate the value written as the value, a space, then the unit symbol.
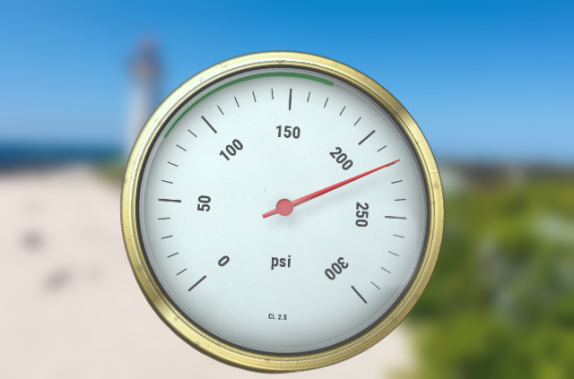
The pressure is 220 psi
